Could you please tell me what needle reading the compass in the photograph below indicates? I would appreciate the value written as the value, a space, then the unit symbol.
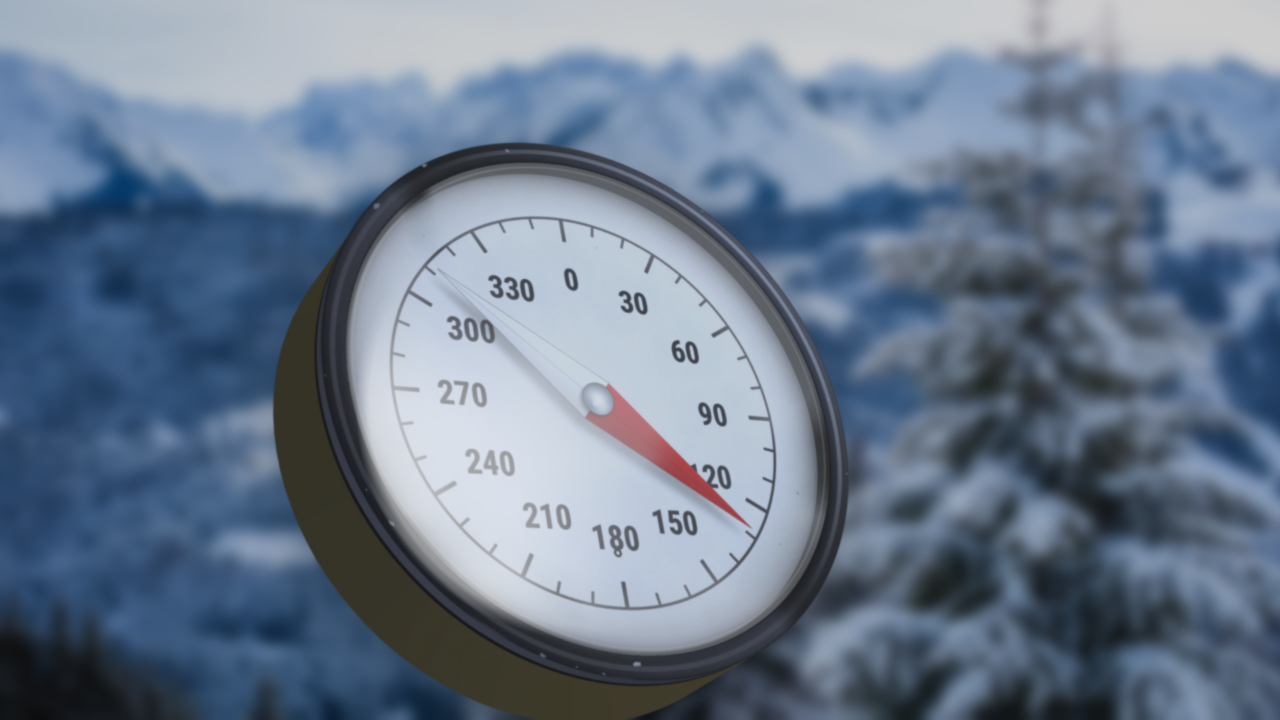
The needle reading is 130 °
